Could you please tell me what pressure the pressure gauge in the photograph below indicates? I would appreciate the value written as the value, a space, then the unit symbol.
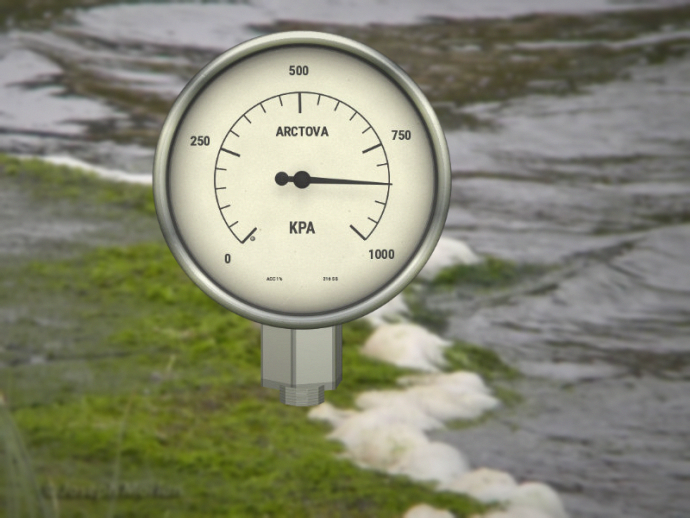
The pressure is 850 kPa
